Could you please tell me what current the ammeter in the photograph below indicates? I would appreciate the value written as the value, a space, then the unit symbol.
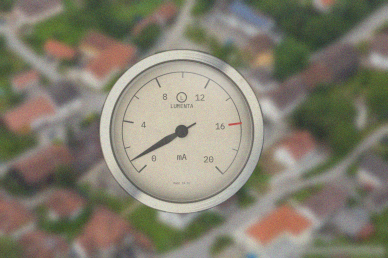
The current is 1 mA
